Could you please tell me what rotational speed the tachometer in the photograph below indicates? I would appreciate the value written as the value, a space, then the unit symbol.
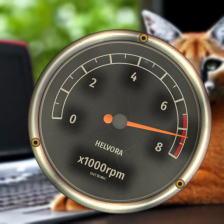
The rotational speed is 7250 rpm
